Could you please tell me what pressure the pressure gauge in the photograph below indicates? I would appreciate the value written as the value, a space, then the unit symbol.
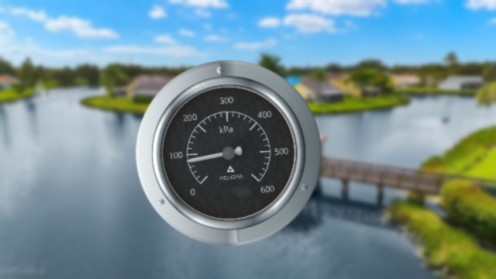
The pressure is 80 kPa
